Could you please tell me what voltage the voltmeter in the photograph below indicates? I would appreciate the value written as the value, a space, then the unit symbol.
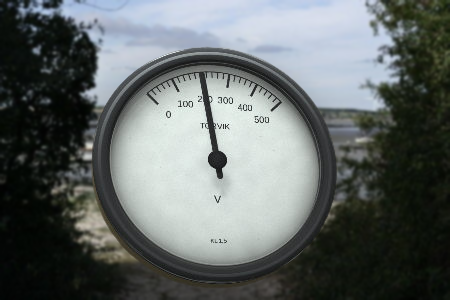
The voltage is 200 V
